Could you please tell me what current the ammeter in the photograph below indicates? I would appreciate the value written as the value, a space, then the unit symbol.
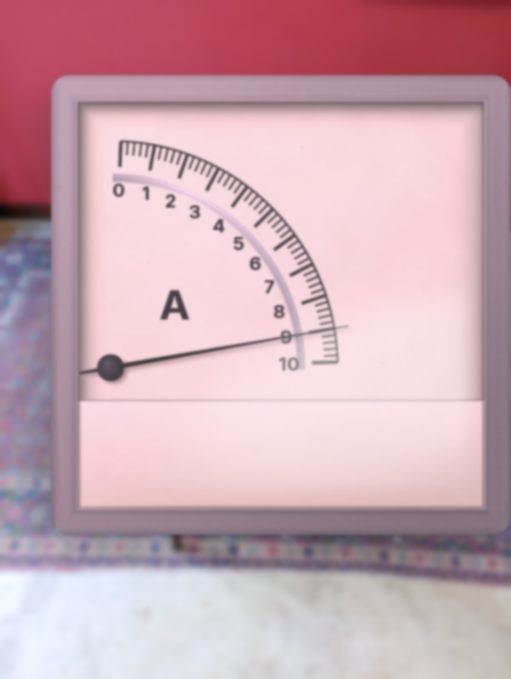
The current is 9 A
